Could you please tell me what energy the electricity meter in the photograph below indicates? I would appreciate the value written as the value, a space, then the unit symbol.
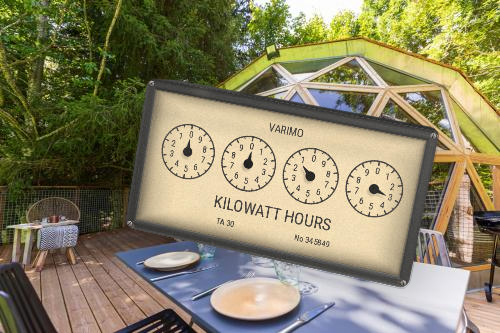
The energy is 13 kWh
